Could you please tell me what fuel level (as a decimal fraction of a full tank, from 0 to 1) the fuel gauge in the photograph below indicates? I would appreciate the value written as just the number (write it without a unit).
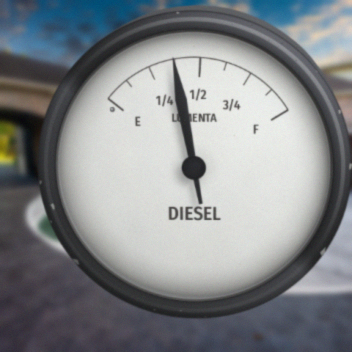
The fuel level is 0.375
